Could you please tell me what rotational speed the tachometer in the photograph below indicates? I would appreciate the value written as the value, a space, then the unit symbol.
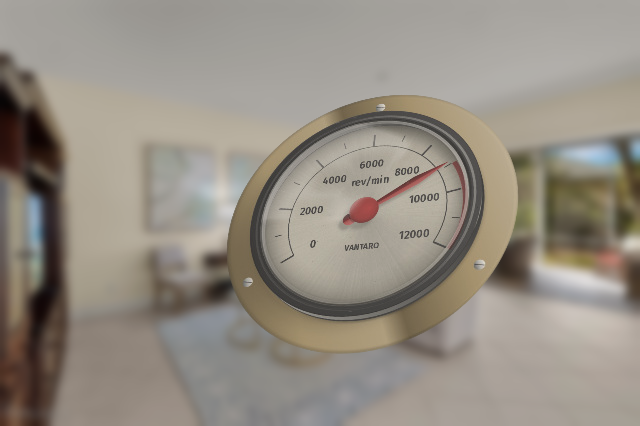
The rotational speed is 9000 rpm
